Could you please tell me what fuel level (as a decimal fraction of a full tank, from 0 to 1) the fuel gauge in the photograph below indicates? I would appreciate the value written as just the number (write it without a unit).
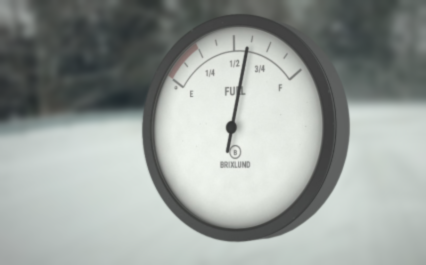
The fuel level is 0.625
